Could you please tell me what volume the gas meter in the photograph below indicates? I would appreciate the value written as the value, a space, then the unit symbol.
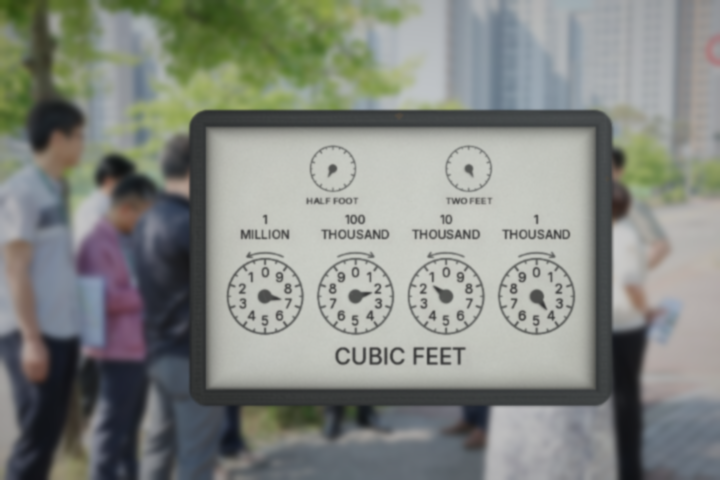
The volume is 721400 ft³
